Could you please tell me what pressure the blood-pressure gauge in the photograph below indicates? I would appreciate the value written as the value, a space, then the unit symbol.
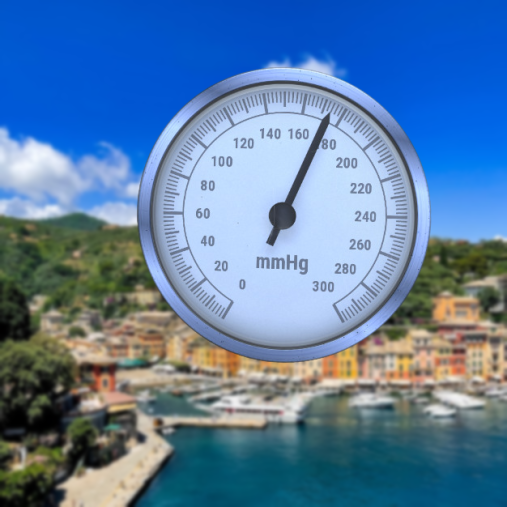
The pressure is 174 mmHg
